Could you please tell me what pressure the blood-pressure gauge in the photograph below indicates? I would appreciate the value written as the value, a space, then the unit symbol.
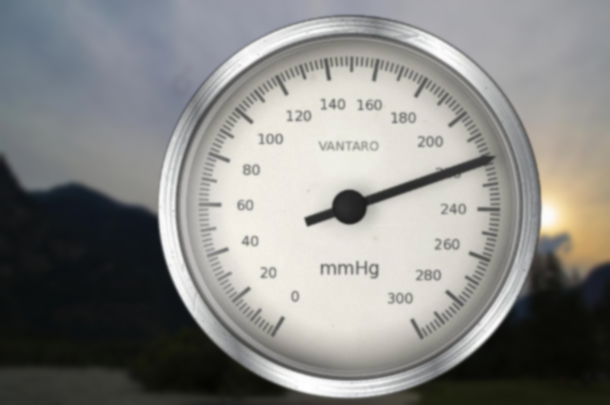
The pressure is 220 mmHg
